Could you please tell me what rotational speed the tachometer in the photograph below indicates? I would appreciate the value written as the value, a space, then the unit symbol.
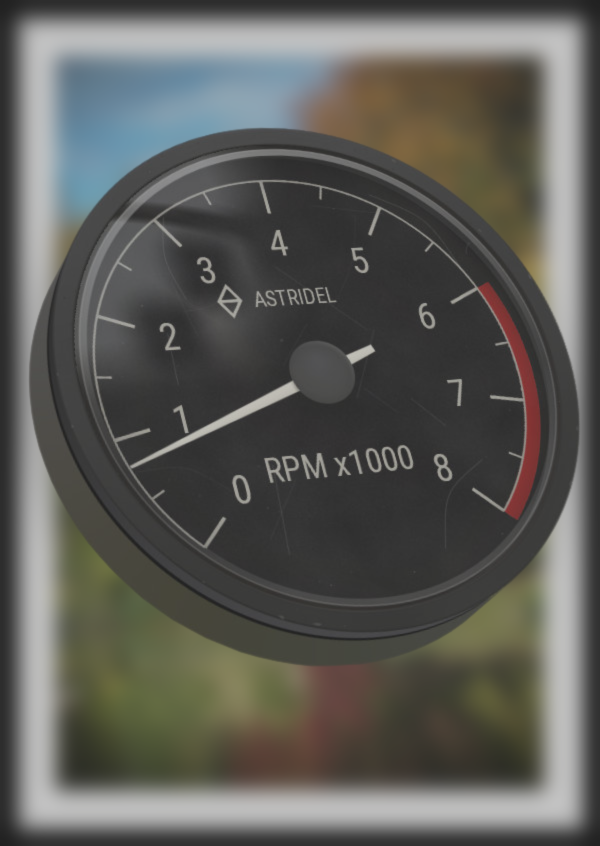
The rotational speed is 750 rpm
